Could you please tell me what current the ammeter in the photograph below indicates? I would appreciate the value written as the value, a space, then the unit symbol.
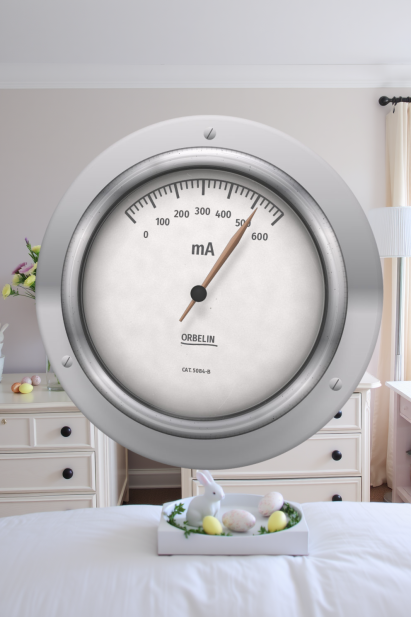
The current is 520 mA
